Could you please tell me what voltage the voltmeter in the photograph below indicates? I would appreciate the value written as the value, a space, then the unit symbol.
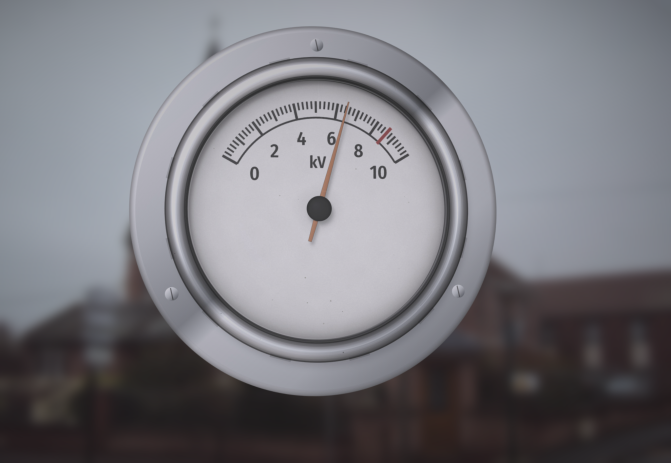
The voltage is 6.4 kV
